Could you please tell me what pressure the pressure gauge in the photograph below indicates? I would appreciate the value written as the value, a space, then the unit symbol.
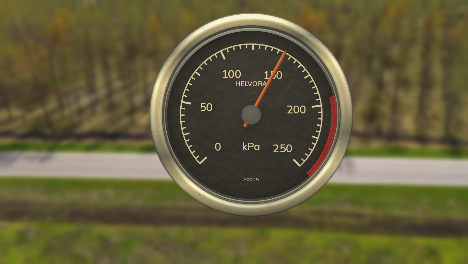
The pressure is 150 kPa
